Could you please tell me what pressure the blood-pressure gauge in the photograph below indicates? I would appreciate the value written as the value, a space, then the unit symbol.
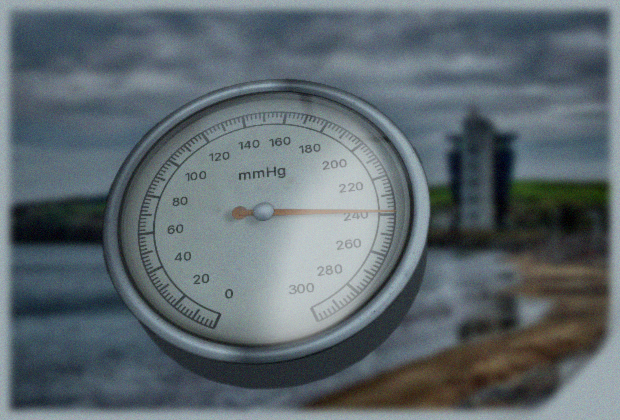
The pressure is 240 mmHg
